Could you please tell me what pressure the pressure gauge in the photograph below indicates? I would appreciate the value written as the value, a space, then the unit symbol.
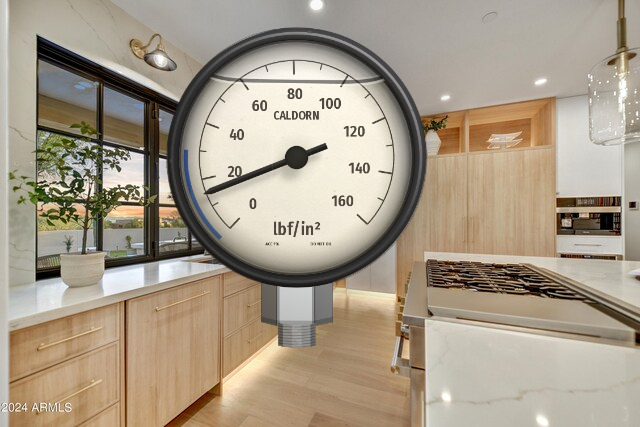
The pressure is 15 psi
